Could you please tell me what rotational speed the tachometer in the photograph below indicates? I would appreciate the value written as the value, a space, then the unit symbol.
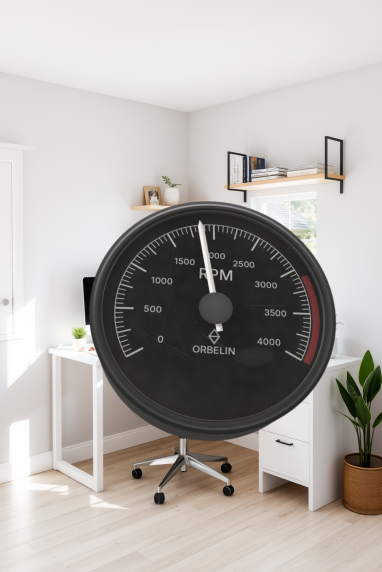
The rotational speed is 1850 rpm
